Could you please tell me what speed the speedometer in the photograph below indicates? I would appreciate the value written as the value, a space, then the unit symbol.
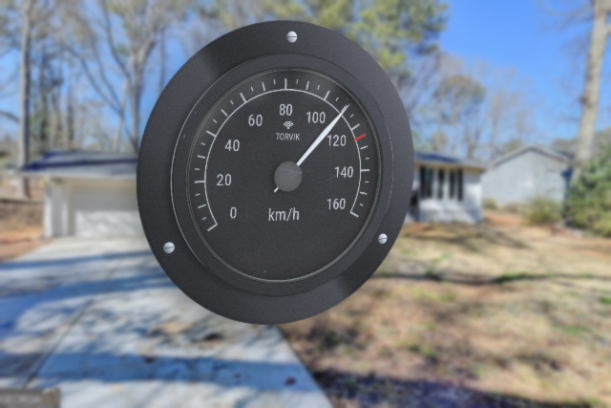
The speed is 110 km/h
